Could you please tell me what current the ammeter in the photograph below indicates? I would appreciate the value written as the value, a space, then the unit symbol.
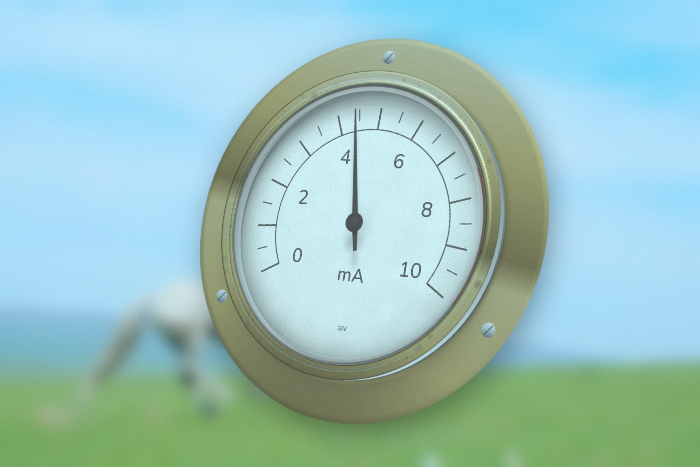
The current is 4.5 mA
